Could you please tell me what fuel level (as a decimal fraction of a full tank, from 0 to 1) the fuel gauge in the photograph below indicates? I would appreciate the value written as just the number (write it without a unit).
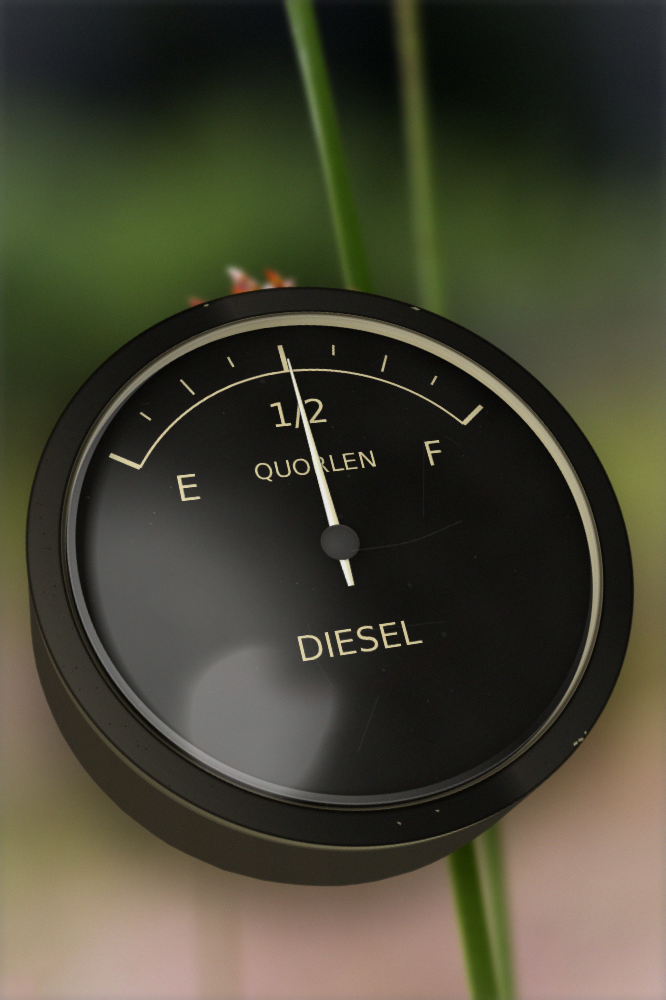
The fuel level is 0.5
